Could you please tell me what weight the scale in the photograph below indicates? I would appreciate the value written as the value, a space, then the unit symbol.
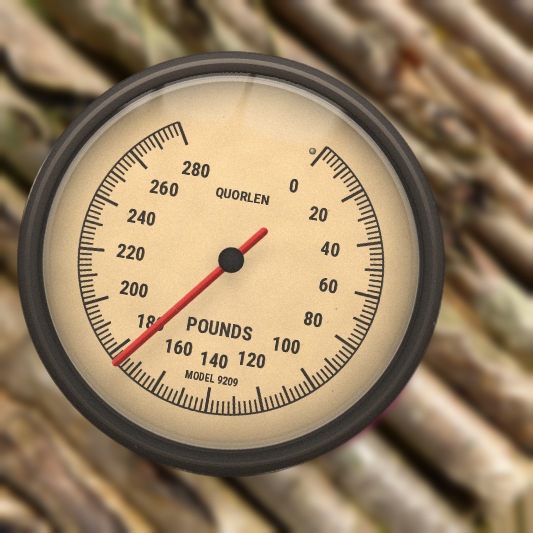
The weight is 176 lb
